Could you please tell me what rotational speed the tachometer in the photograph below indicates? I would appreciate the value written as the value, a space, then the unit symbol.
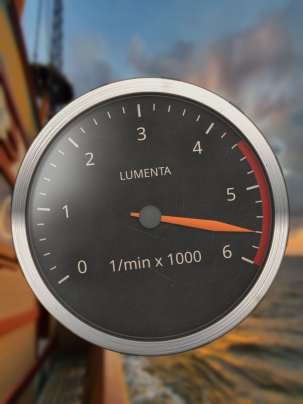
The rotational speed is 5600 rpm
